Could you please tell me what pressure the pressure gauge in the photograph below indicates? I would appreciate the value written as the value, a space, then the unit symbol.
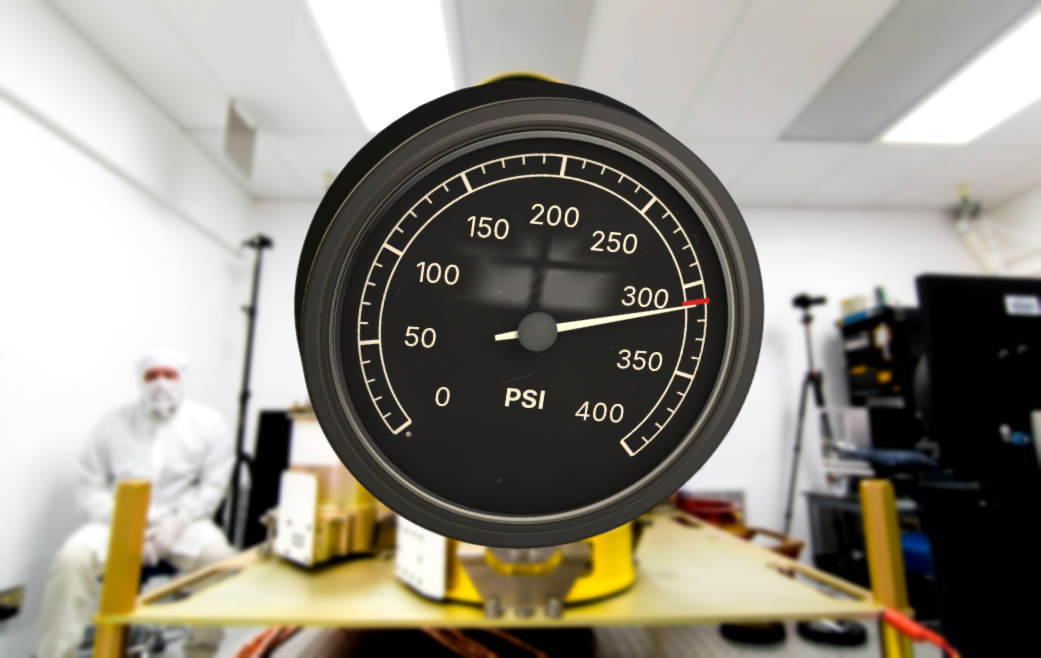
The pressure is 310 psi
